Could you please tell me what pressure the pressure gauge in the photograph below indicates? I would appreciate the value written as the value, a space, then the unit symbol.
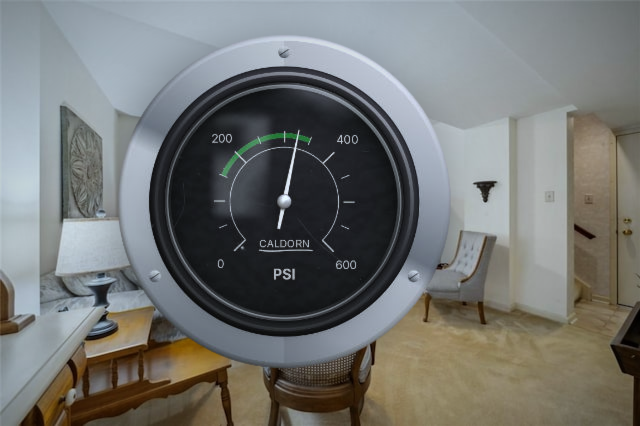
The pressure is 325 psi
